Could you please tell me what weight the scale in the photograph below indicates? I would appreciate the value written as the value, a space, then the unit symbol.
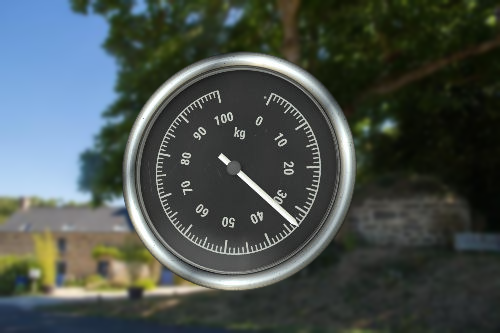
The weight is 33 kg
